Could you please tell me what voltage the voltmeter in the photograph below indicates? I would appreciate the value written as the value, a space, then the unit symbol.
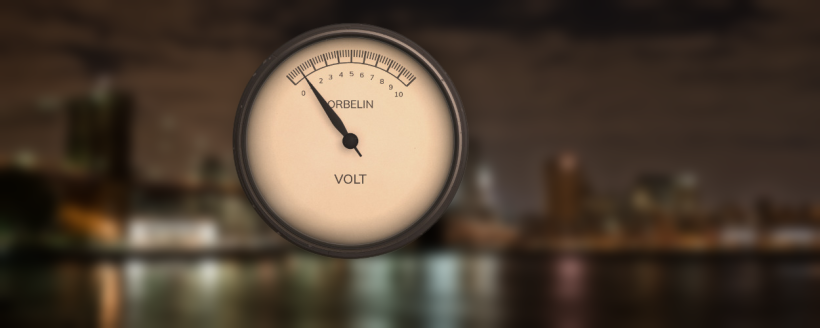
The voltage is 1 V
